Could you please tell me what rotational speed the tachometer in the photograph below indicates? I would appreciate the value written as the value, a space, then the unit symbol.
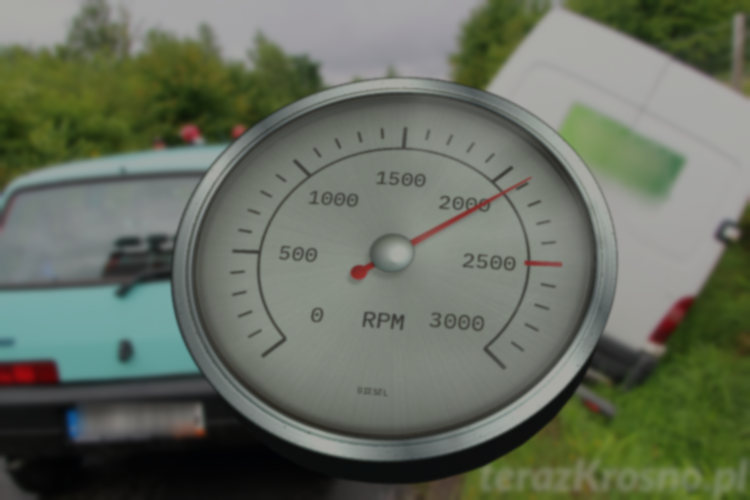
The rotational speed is 2100 rpm
